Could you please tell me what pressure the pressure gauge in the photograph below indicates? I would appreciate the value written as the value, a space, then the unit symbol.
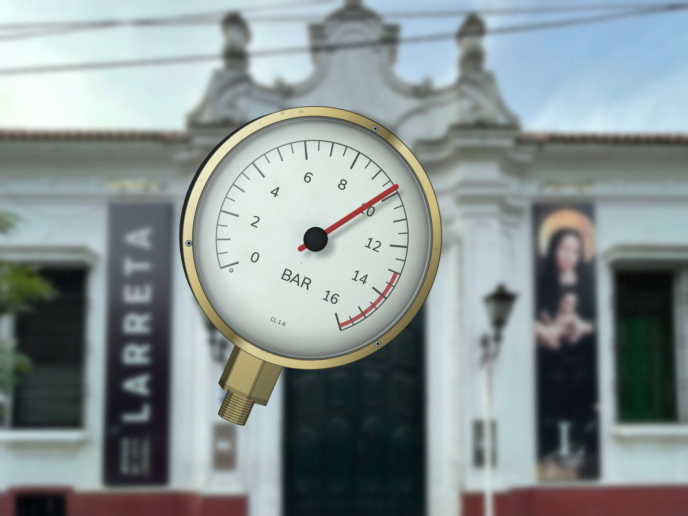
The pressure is 9.75 bar
